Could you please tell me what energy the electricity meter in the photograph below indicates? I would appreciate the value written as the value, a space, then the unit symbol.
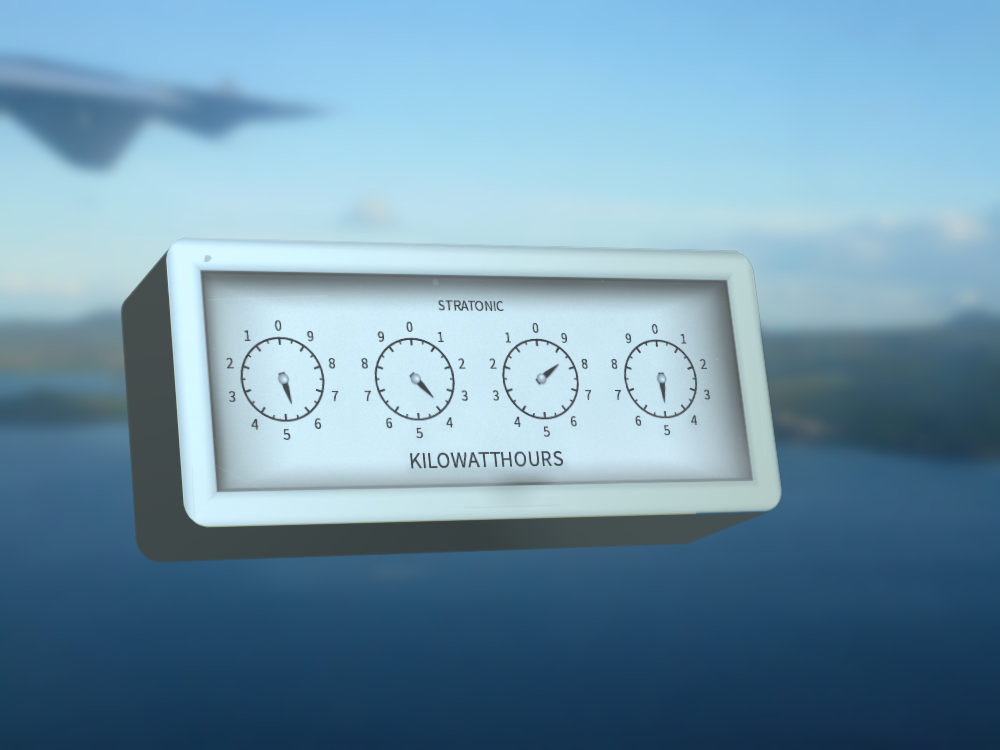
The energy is 5385 kWh
